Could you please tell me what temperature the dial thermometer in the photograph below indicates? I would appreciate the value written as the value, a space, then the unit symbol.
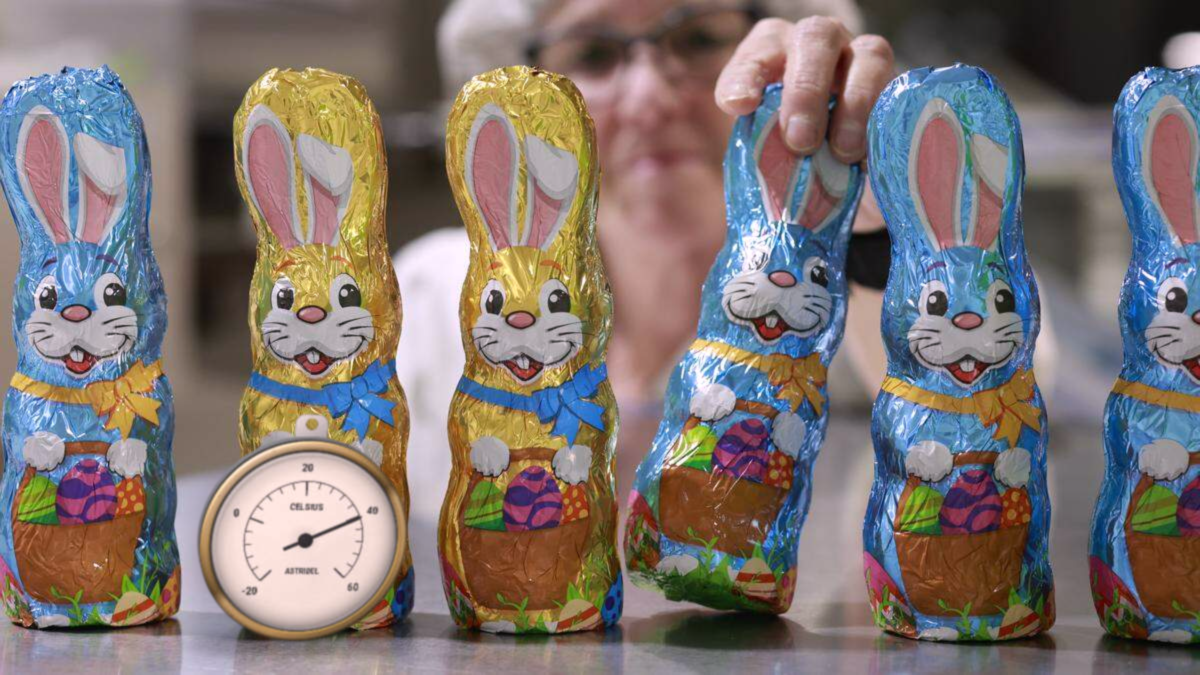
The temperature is 40 °C
